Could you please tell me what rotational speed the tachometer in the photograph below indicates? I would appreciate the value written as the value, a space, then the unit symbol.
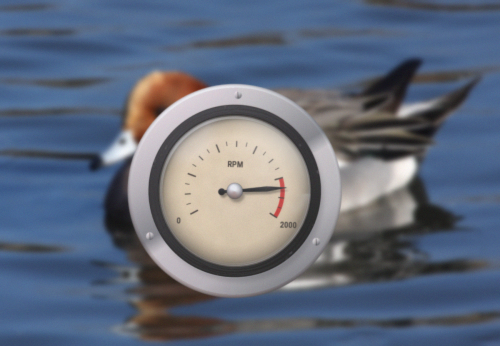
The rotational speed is 1700 rpm
